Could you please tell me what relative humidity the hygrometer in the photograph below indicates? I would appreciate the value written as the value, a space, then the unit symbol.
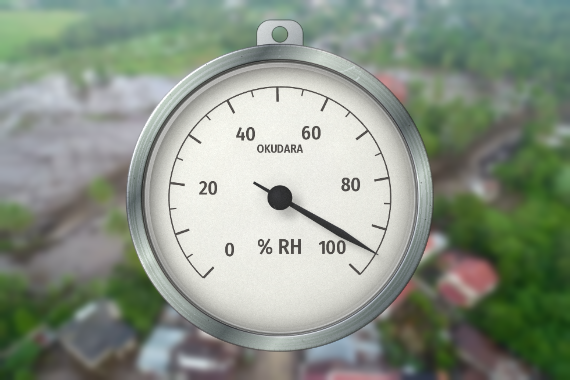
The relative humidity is 95 %
